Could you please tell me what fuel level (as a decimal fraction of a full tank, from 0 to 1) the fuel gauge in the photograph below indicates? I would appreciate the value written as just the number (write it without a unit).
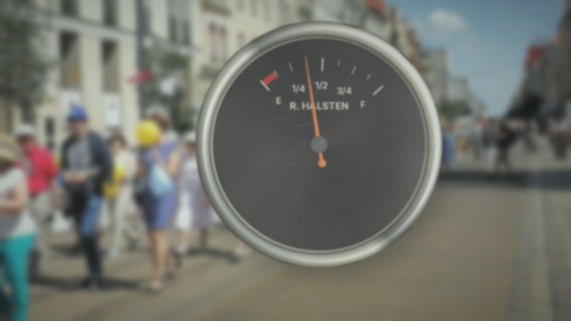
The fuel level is 0.375
